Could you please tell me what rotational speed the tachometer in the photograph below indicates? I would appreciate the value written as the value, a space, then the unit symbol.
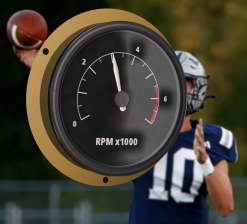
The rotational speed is 3000 rpm
